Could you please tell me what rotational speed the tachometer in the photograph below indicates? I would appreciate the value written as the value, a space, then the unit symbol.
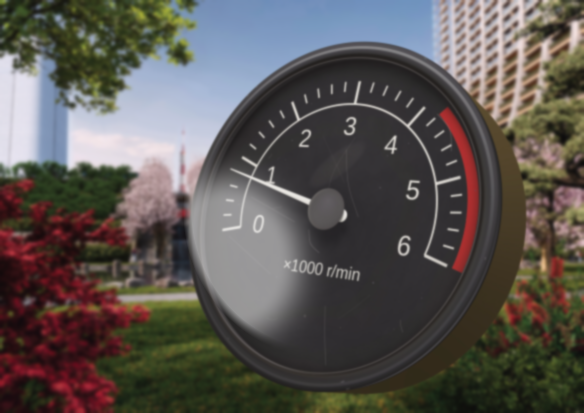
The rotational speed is 800 rpm
